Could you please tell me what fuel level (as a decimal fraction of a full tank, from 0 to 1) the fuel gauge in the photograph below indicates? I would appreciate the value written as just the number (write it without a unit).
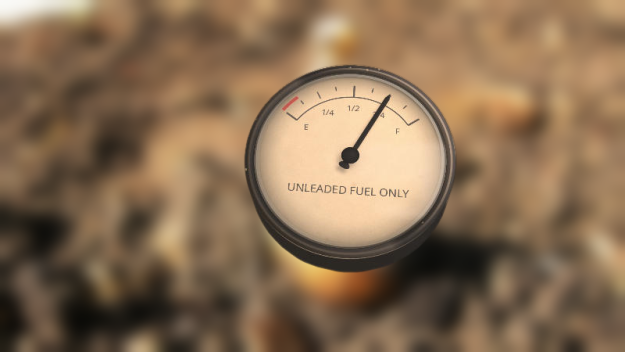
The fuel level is 0.75
